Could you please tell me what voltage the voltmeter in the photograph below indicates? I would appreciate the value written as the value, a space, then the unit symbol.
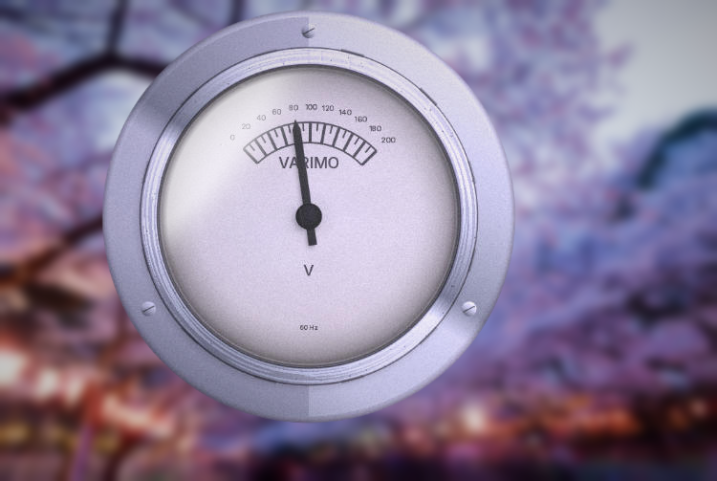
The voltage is 80 V
